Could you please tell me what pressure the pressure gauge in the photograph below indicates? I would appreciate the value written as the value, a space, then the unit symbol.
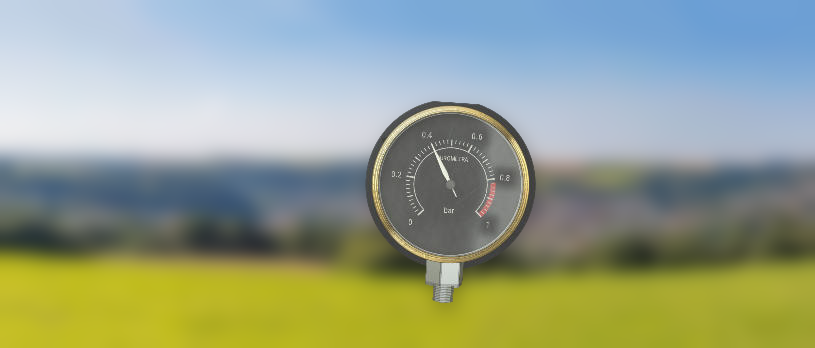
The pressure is 0.4 bar
